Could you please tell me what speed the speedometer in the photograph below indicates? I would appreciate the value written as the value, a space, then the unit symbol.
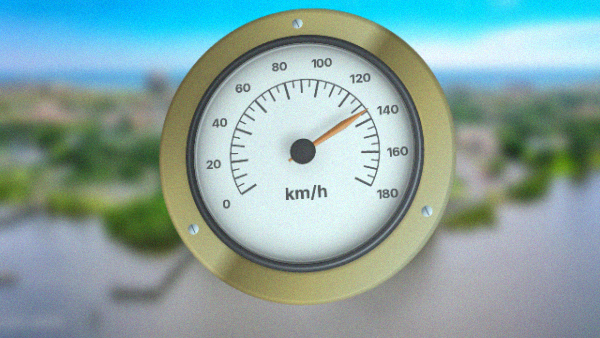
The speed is 135 km/h
